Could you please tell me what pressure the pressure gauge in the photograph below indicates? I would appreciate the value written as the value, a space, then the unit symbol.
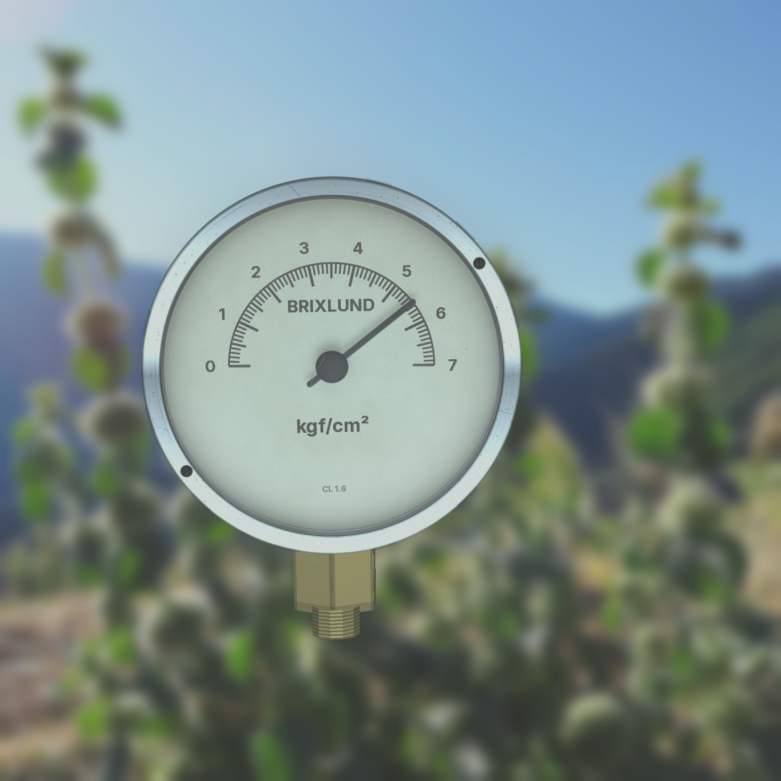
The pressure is 5.5 kg/cm²
